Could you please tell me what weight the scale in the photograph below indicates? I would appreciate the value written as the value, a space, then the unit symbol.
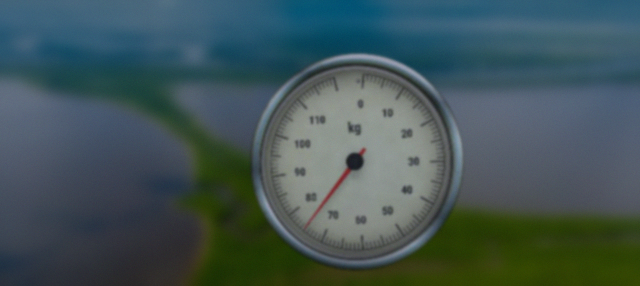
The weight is 75 kg
